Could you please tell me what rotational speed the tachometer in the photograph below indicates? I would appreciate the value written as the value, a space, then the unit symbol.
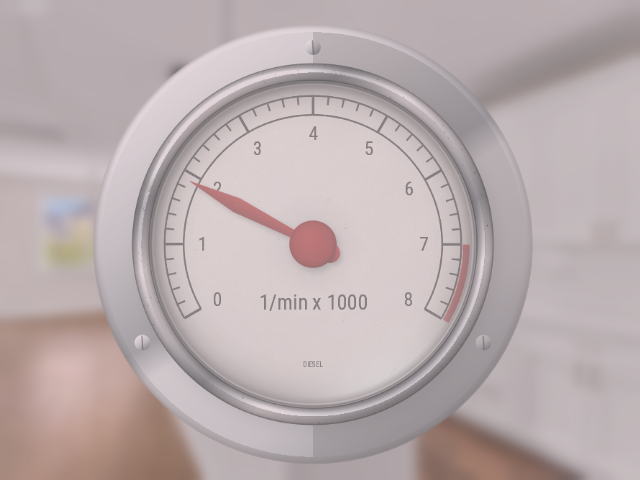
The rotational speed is 1900 rpm
